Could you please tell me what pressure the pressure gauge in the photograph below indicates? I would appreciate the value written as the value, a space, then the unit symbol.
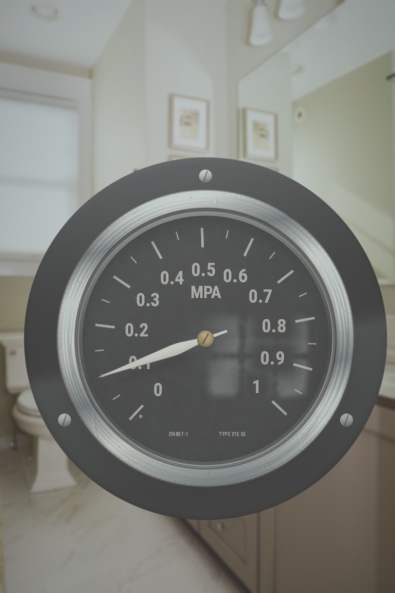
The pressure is 0.1 MPa
